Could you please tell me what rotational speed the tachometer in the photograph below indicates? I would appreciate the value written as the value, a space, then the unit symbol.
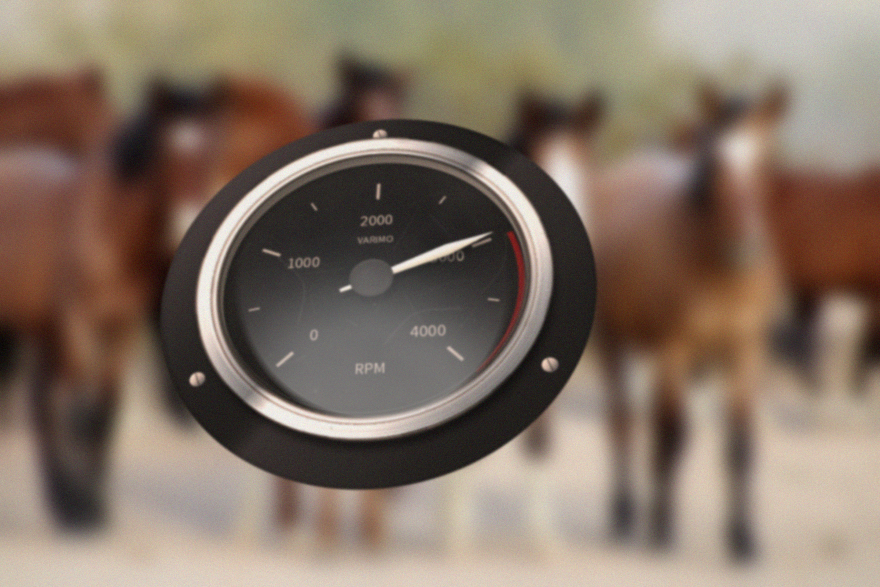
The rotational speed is 3000 rpm
